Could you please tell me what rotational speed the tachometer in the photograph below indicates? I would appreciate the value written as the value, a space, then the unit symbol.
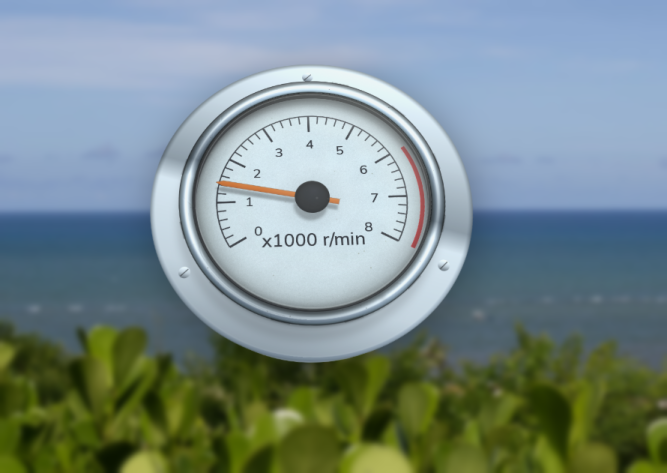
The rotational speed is 1400 rpm
